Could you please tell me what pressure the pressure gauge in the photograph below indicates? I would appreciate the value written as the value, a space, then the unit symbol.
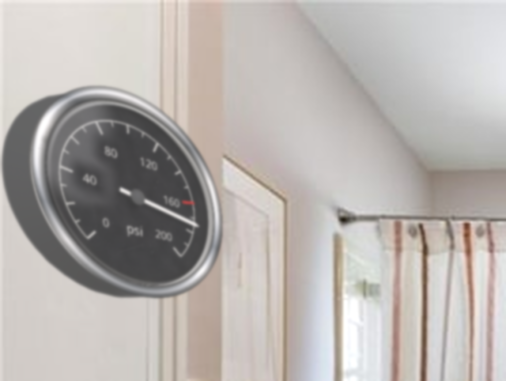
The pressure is 175 psi
